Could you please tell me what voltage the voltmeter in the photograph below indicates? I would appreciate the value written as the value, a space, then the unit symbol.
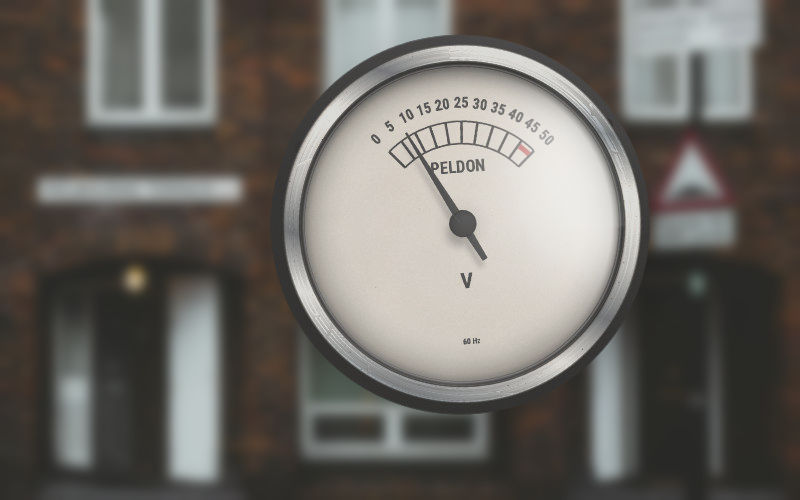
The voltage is 7.5 V
